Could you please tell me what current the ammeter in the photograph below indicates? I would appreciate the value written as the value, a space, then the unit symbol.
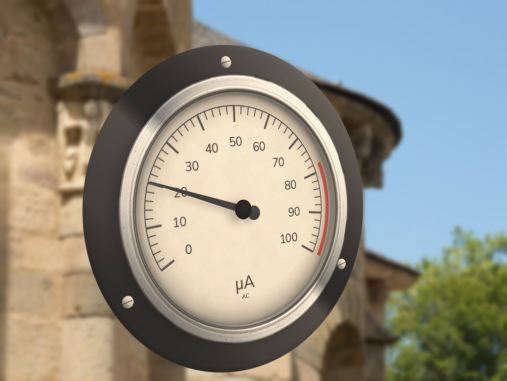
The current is 20 µA
